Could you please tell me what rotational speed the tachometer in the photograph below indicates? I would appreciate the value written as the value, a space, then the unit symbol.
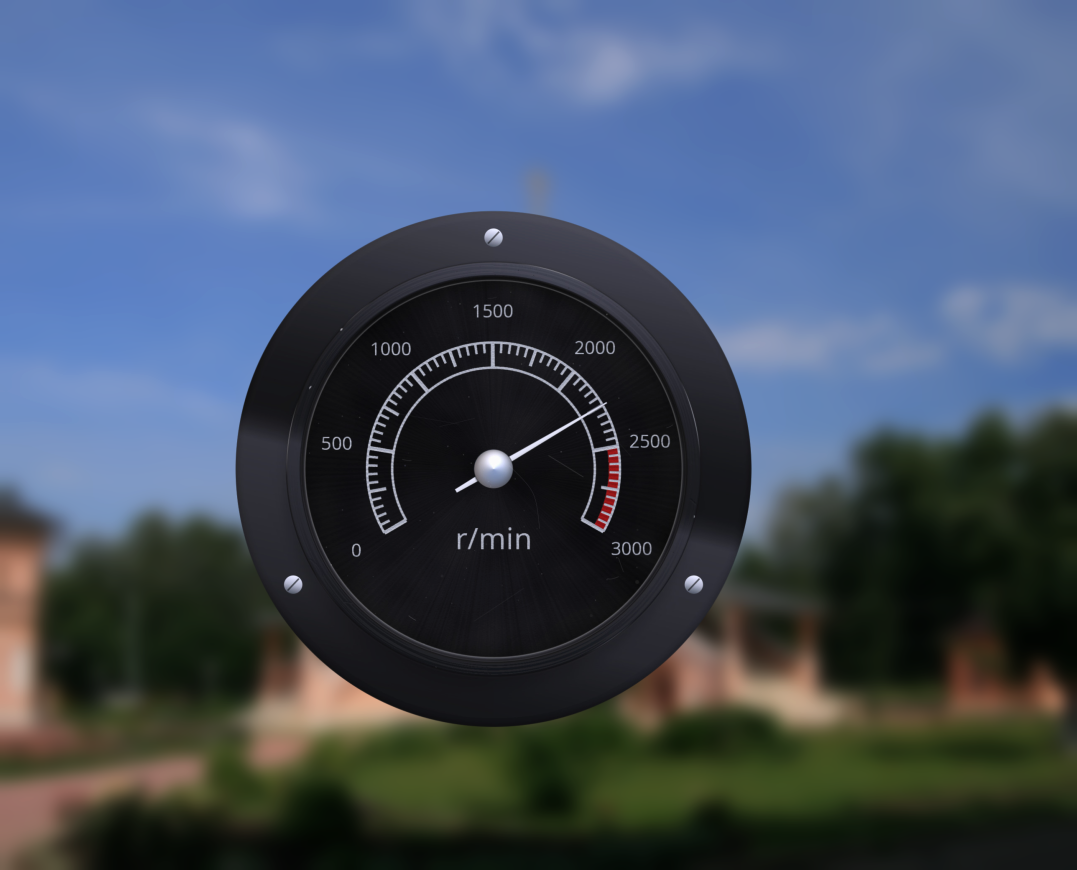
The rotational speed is 2250 rpm
